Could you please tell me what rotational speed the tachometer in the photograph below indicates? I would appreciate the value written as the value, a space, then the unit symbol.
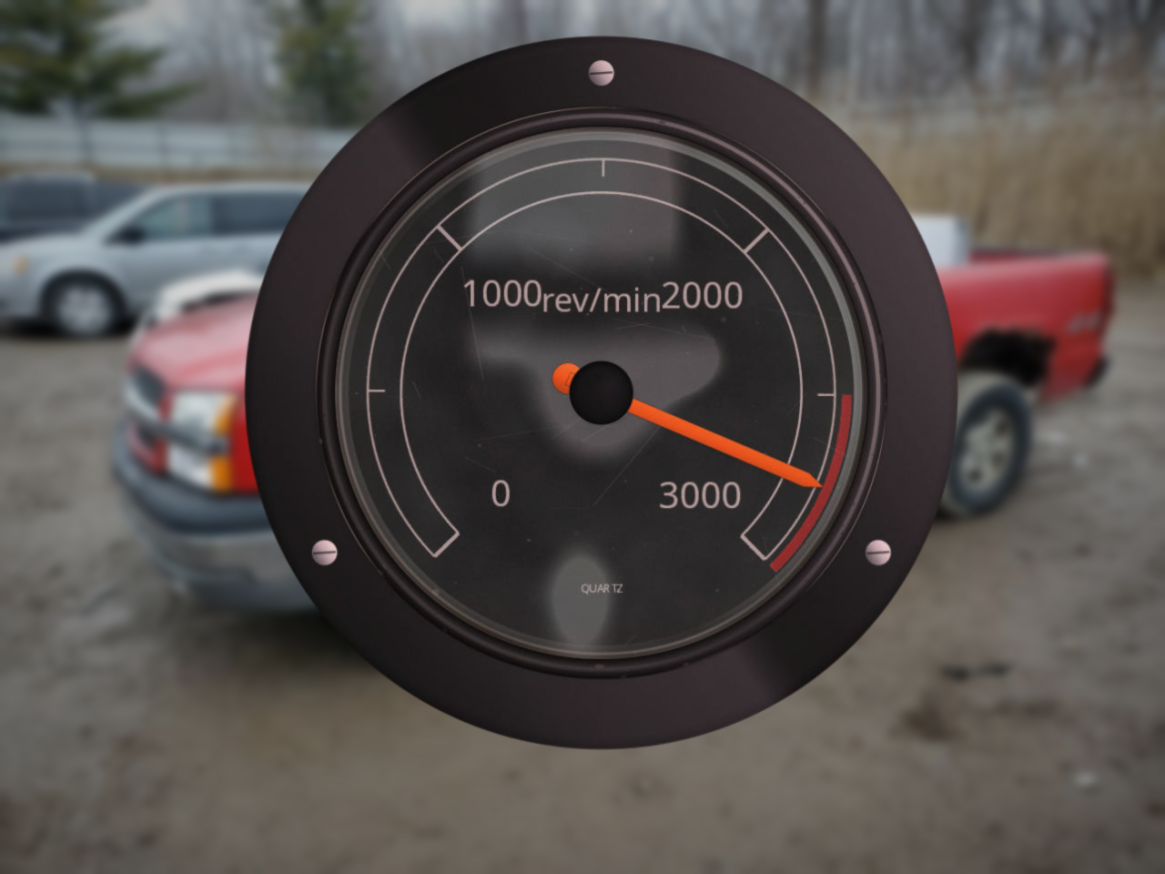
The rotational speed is 2750 rpm
